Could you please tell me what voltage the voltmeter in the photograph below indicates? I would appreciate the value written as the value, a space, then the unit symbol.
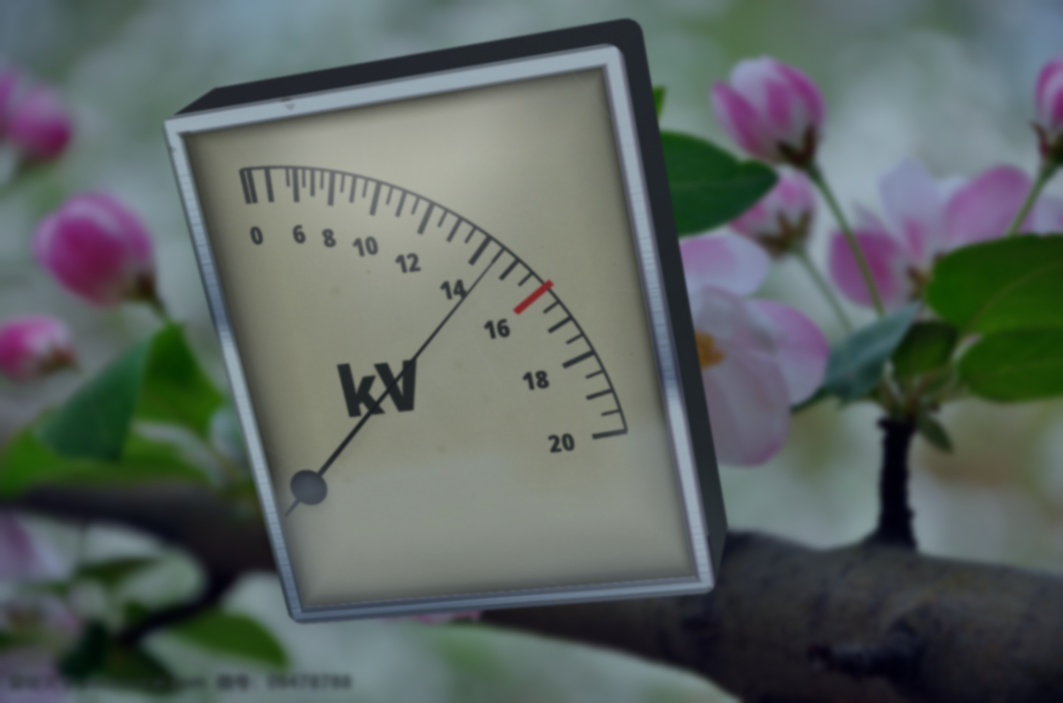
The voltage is 14.5 kV
